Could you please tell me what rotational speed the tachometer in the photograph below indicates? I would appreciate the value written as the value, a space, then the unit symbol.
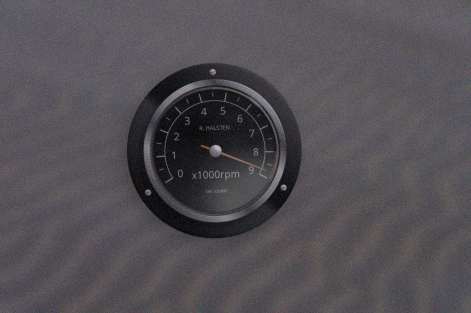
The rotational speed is 8750 rpm
